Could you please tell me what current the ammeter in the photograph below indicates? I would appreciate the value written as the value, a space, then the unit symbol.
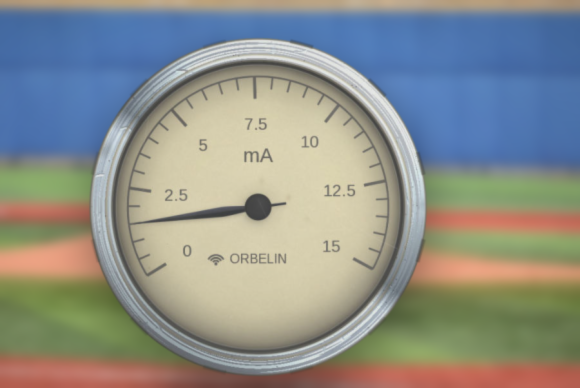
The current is 1.5 mA
